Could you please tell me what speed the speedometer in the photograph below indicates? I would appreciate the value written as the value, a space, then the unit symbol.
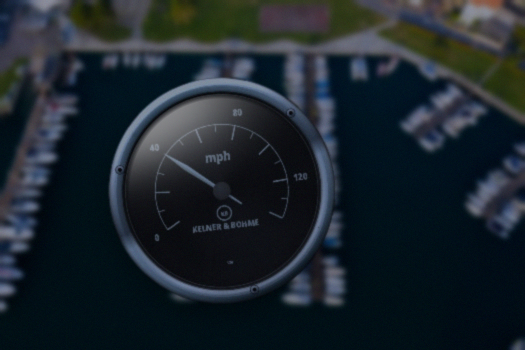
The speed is 40 mph
